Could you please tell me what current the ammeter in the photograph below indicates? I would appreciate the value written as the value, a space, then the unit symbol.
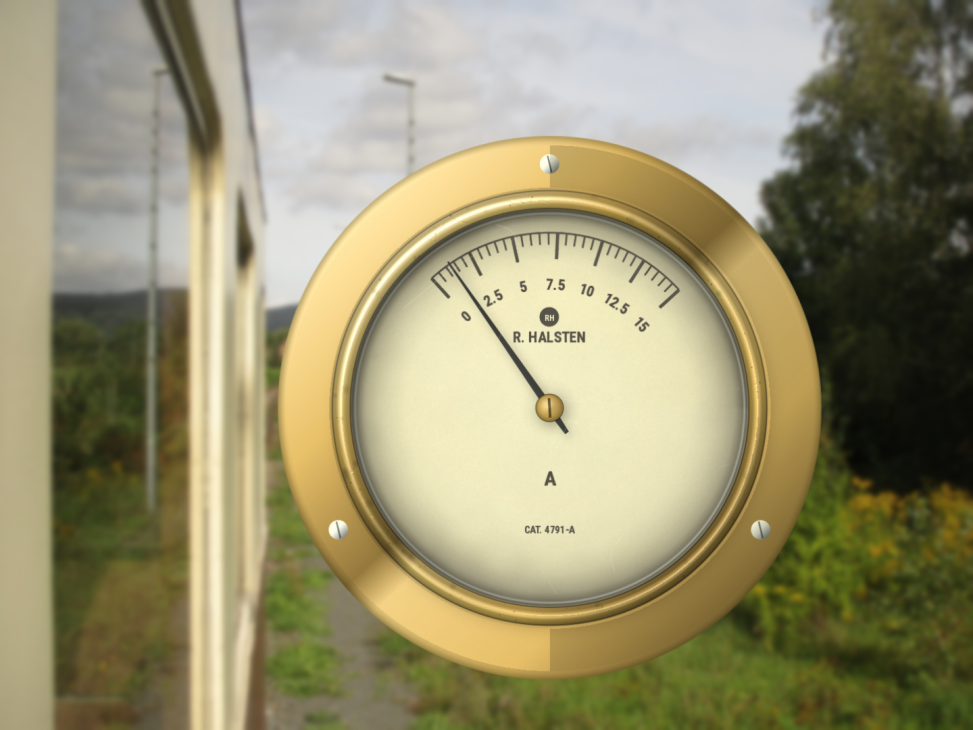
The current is 1.25 A
